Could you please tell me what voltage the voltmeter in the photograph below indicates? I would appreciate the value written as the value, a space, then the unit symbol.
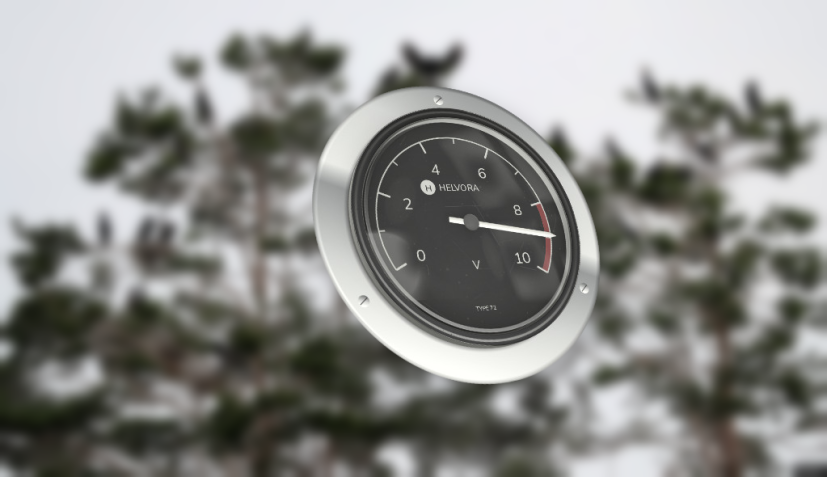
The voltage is 9 V
